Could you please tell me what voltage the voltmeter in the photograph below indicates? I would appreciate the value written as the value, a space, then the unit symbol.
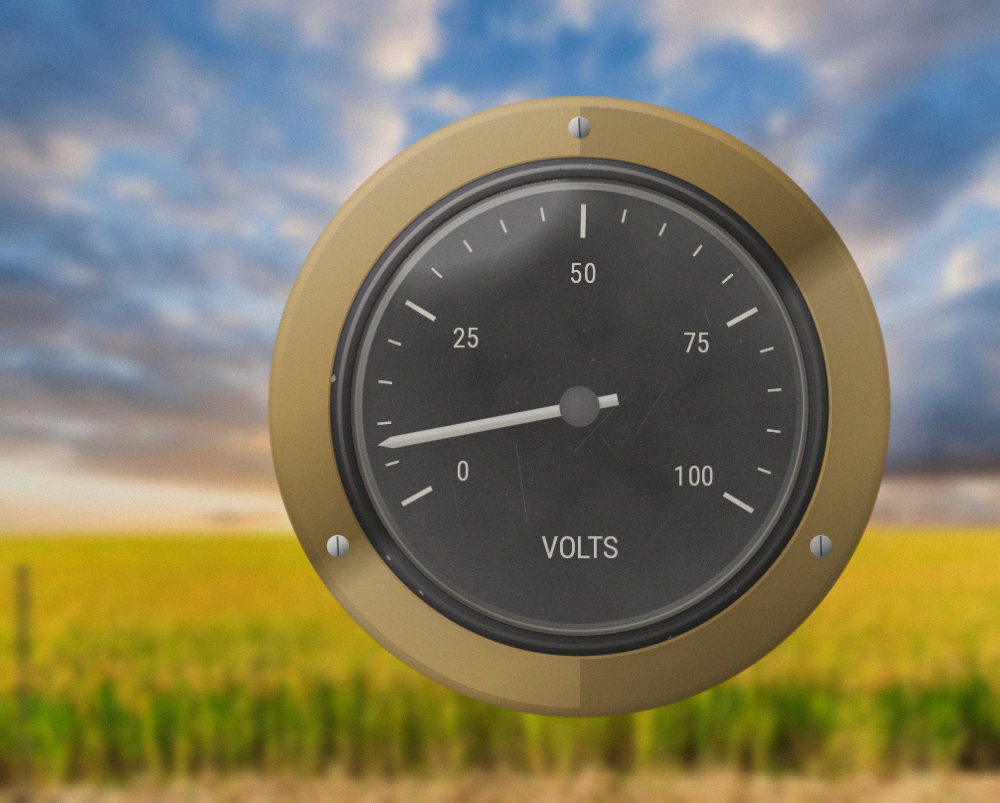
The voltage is 7.5 V
